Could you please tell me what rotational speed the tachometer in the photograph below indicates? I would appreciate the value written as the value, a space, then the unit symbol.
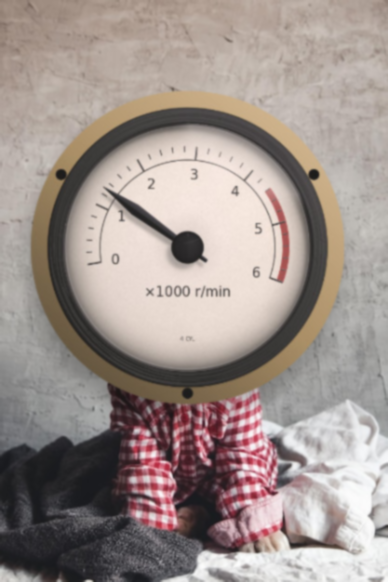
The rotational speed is 1300 rpm
